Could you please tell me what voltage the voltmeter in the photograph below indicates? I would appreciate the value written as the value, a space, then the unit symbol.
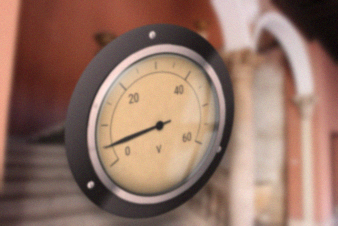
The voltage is 5 V
